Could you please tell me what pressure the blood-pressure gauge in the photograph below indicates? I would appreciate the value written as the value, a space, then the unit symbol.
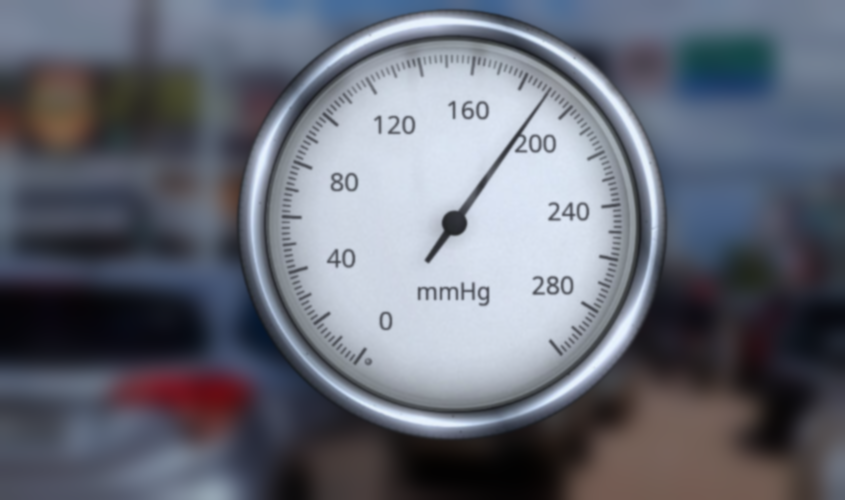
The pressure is 190 mmHg
